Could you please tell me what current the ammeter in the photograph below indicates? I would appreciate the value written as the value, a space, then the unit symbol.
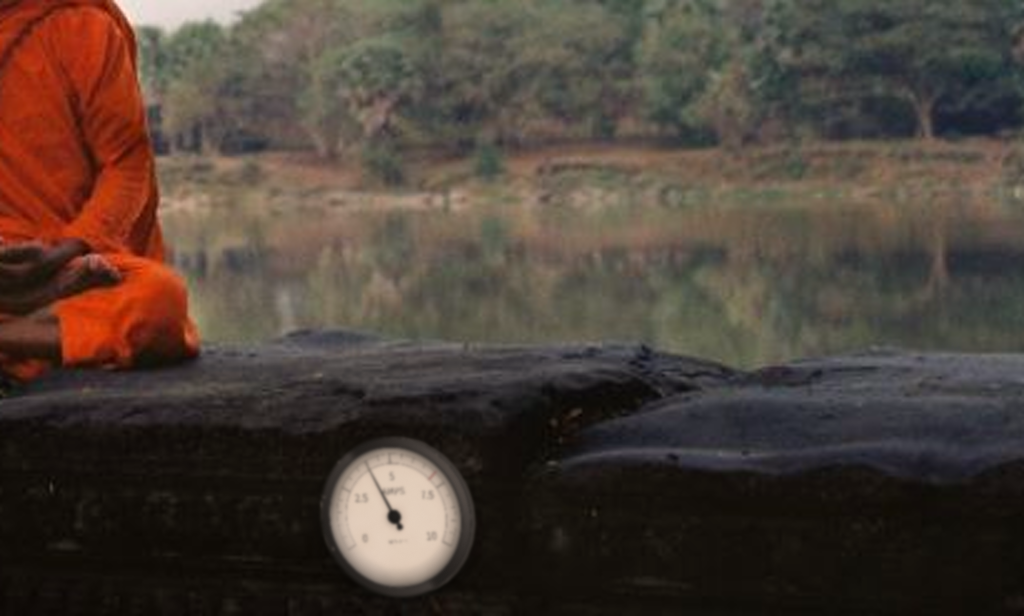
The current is 4 A
